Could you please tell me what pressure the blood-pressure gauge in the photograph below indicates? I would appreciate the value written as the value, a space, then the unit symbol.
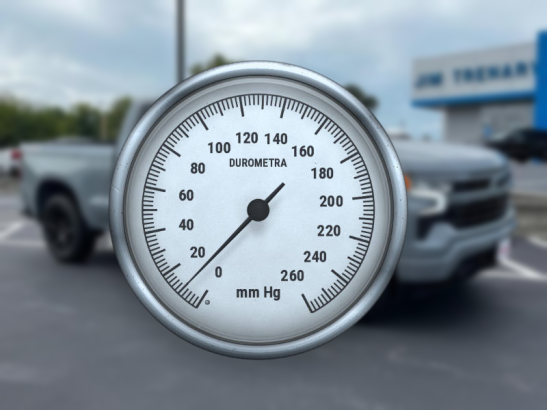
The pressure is 10 mmHg
